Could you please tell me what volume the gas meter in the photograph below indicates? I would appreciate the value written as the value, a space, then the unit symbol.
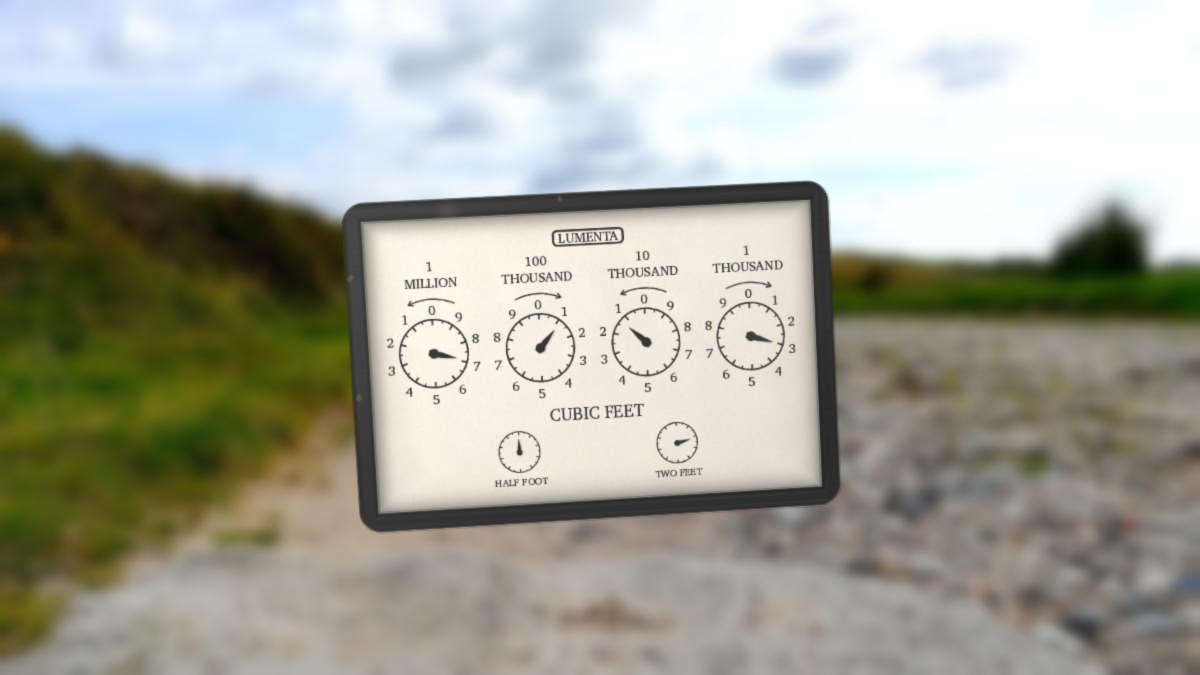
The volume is 711300 ft³
